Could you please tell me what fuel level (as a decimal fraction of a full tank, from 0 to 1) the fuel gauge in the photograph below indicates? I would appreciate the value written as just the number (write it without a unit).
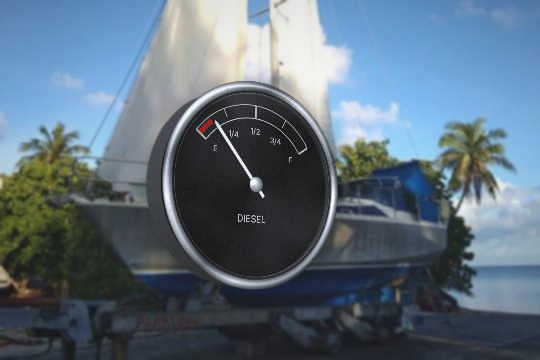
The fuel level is 0.125
